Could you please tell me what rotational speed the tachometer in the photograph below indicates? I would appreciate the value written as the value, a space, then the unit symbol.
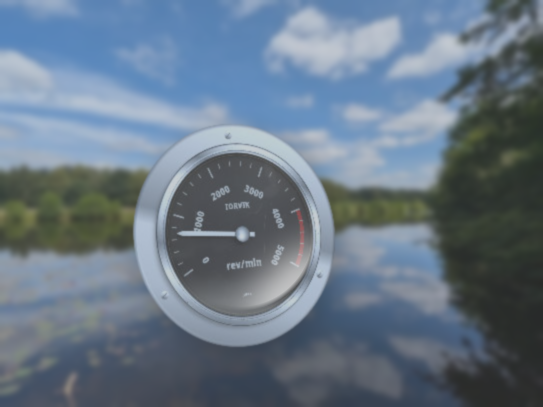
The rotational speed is 700 rpm
